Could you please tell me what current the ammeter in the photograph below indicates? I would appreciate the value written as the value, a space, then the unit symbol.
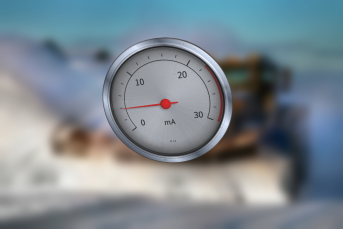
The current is 4 mA
